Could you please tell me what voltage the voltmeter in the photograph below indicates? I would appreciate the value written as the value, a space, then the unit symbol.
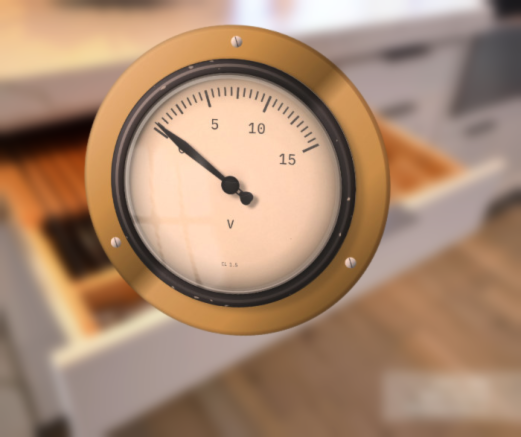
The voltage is 0.5 V
